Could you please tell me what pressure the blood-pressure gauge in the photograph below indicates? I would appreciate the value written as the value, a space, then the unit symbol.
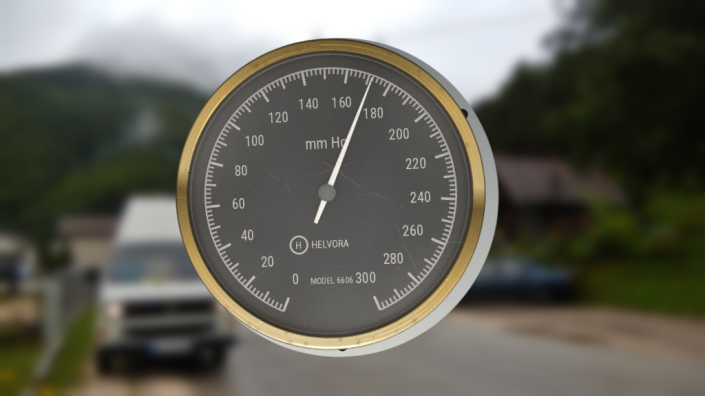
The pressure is 172 mmHg
